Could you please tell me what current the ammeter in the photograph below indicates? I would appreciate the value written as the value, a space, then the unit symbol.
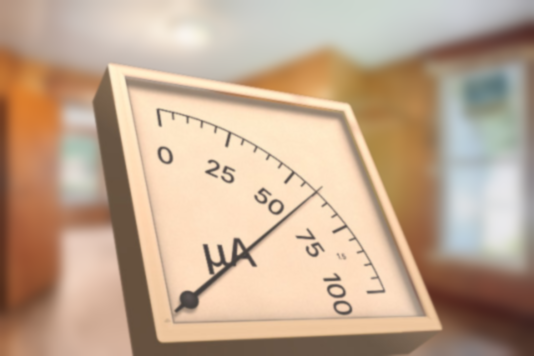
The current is 60 µA
